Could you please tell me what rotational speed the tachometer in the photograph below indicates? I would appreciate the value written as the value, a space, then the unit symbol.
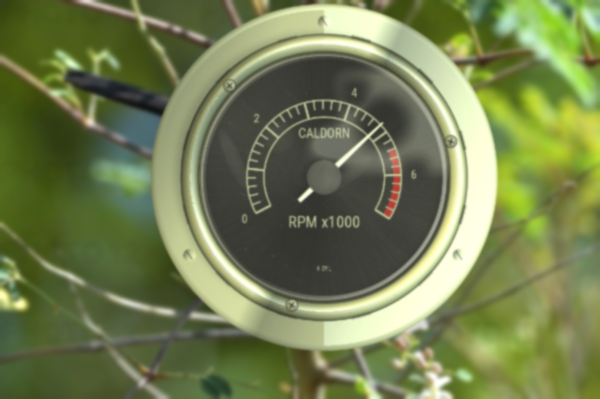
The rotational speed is 4800 rpm
